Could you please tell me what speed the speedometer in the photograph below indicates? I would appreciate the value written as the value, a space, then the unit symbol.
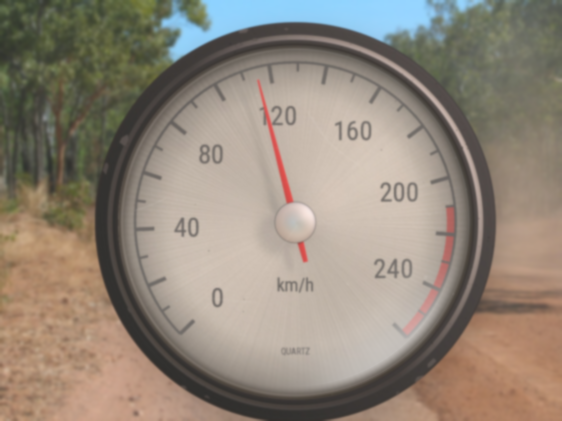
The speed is 115 km/h
